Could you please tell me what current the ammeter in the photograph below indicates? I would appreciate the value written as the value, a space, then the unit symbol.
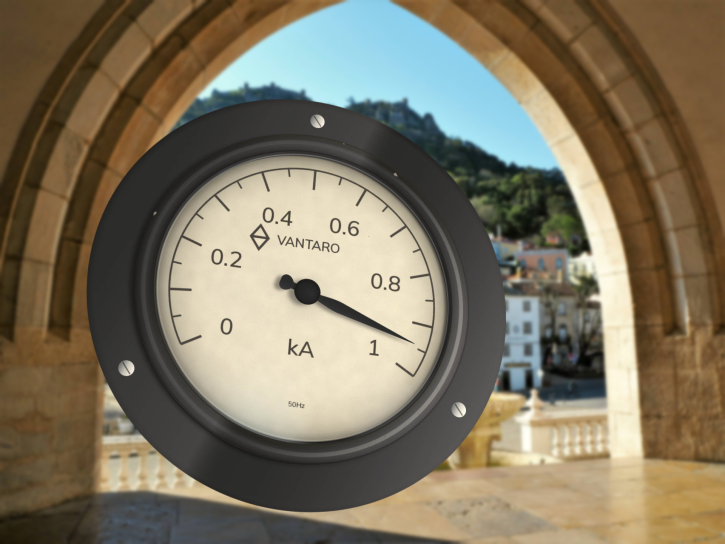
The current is 0.95 kA
